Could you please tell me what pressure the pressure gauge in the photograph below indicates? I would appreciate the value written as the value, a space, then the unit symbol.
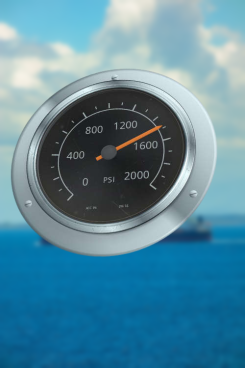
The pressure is 1500 psi
